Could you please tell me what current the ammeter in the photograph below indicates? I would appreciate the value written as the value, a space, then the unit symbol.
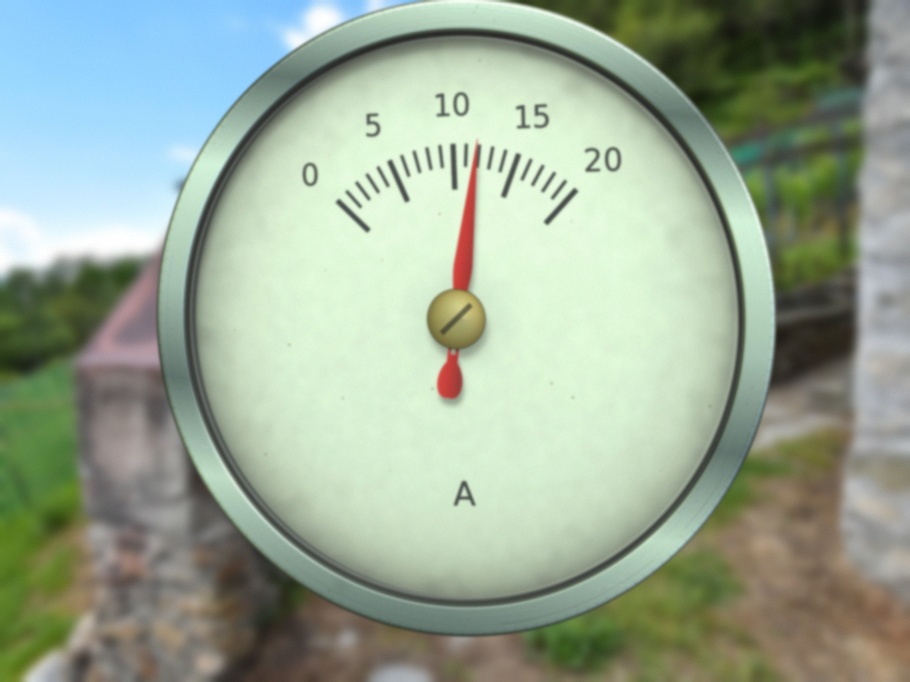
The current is 12 A
